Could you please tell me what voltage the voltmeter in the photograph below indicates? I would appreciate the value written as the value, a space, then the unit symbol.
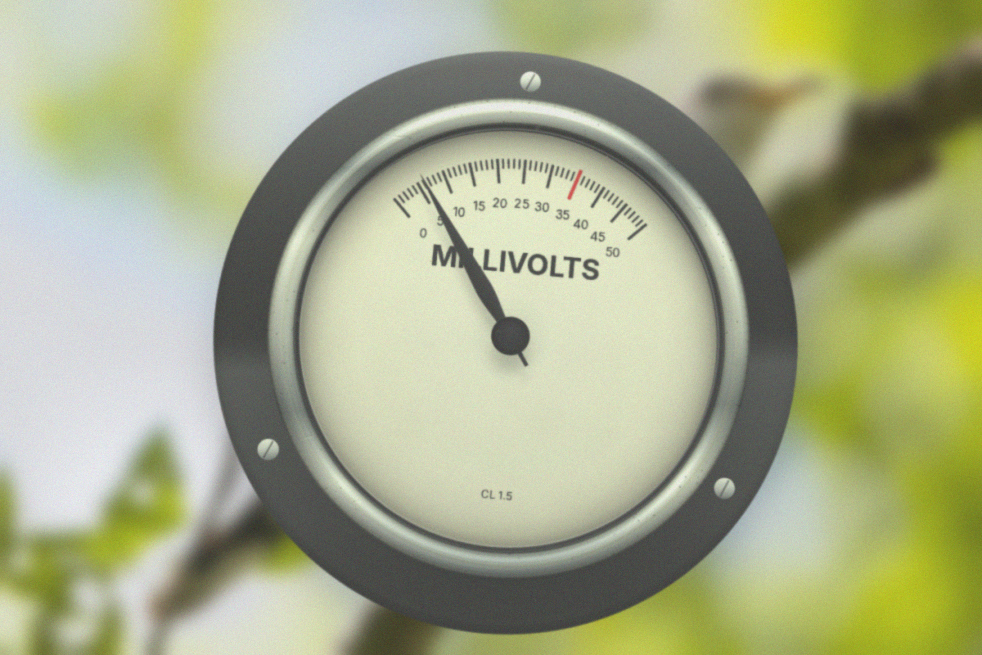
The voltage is 6 mV
